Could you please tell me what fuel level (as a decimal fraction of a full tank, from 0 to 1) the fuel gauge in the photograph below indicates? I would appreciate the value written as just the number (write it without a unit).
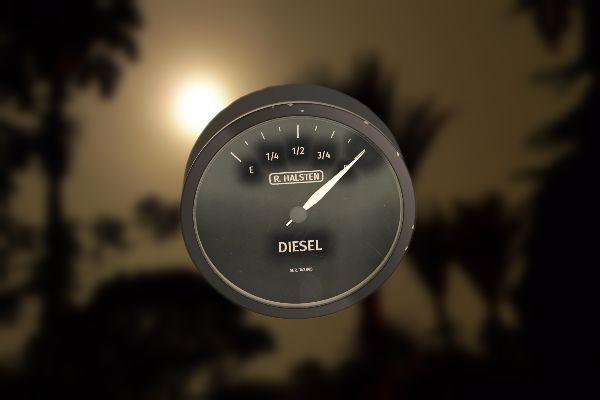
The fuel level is 1
